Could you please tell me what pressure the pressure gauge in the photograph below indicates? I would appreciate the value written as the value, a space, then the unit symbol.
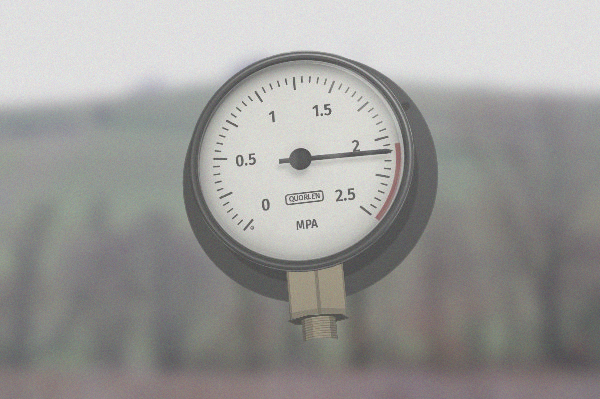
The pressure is 2.1 MPa
